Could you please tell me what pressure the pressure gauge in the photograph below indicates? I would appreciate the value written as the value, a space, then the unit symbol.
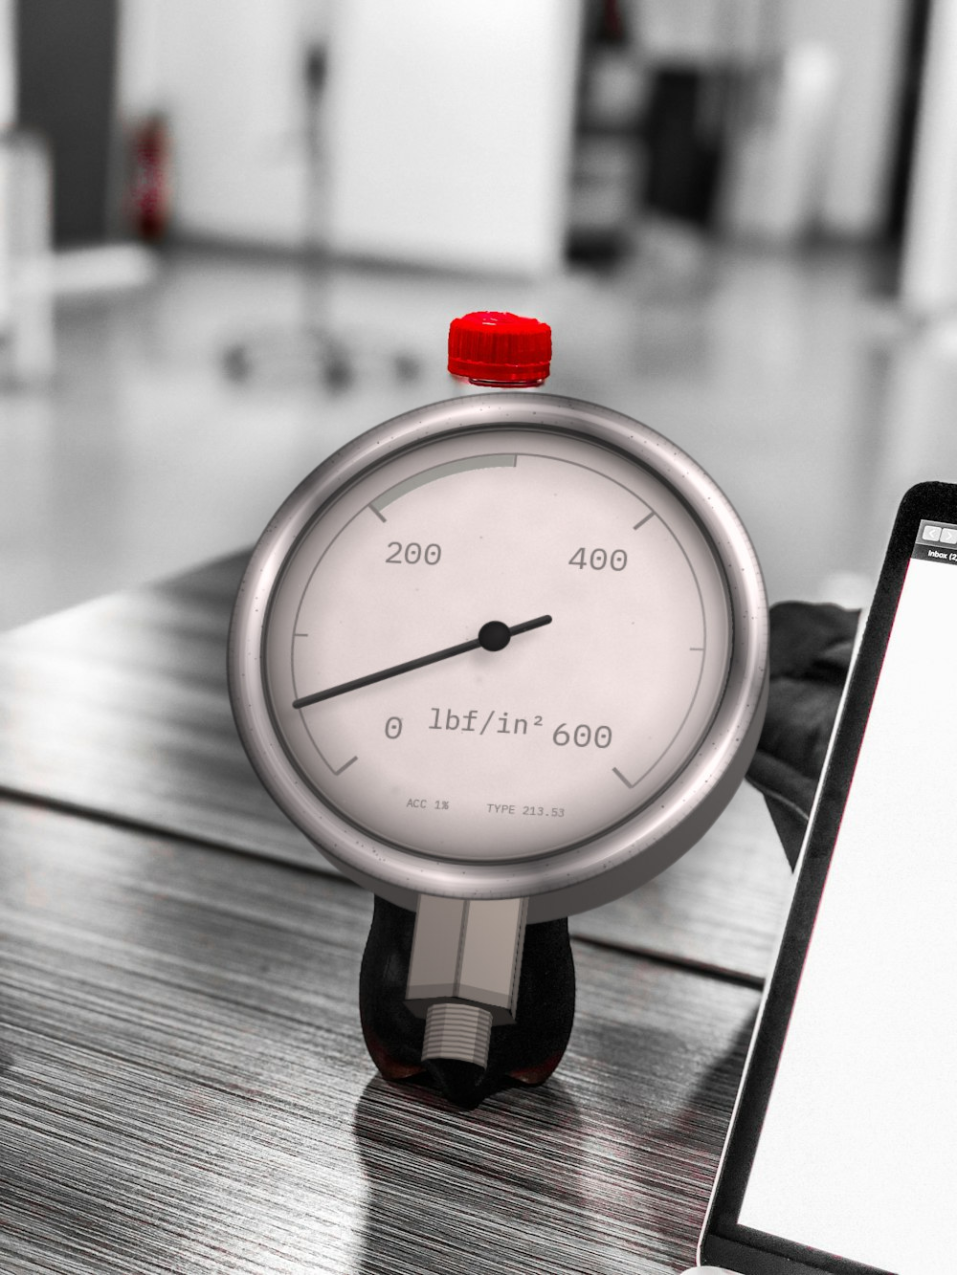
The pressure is 50 psi
